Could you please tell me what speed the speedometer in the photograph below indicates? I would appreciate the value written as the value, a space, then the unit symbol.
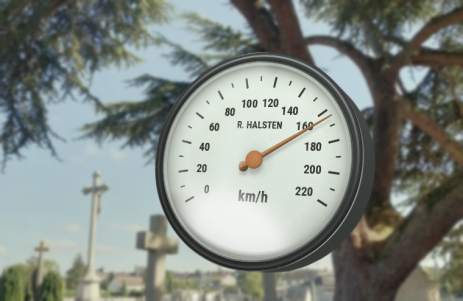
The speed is 165 km/h
